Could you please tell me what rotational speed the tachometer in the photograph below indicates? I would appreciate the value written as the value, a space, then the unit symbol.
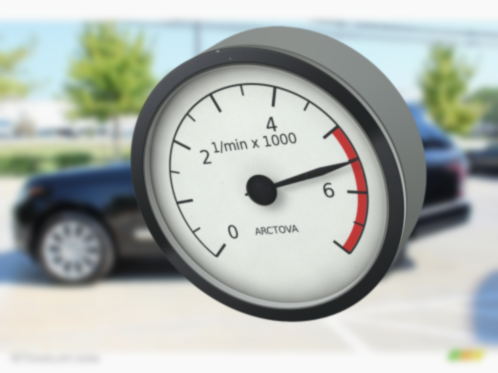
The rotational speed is 5500 rpm
